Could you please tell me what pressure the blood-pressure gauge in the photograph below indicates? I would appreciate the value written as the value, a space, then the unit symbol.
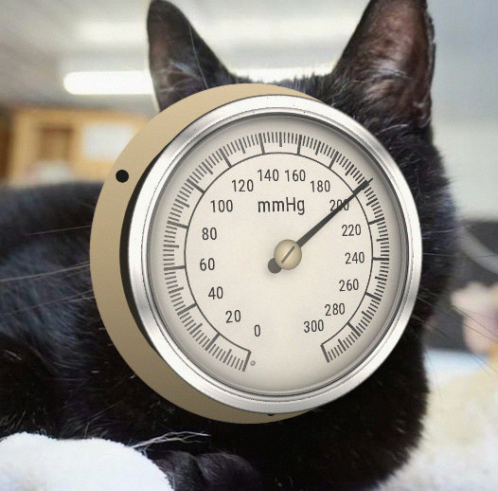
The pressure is 200 mmHg
